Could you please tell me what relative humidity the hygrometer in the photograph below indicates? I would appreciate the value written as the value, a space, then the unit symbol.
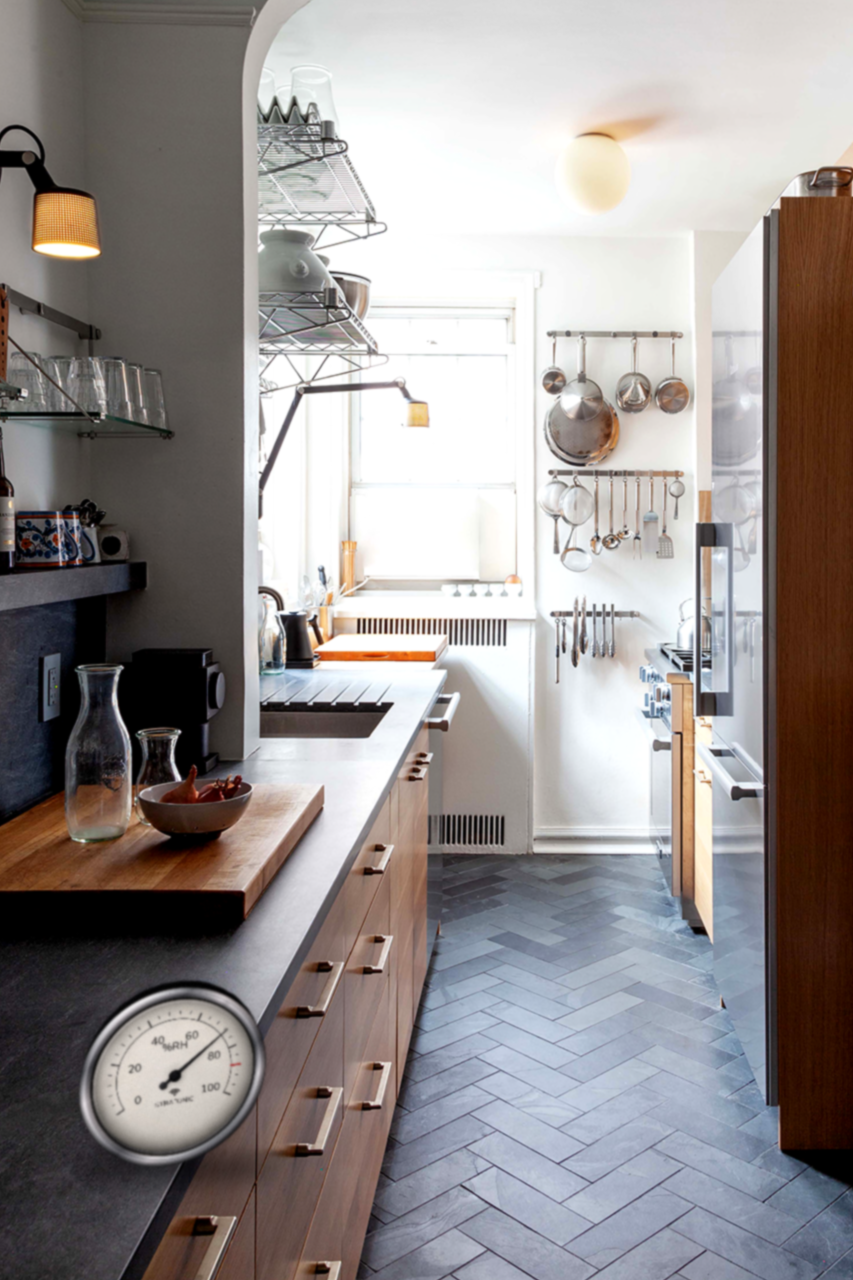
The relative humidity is 72 %
